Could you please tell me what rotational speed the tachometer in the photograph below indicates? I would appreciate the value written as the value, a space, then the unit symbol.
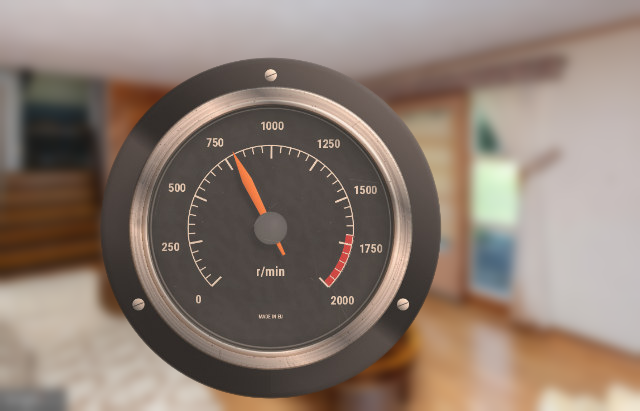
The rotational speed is 800 rpm
